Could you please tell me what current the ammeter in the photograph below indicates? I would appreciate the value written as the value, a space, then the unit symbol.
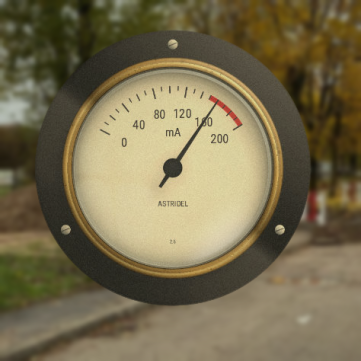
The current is 160 mA
